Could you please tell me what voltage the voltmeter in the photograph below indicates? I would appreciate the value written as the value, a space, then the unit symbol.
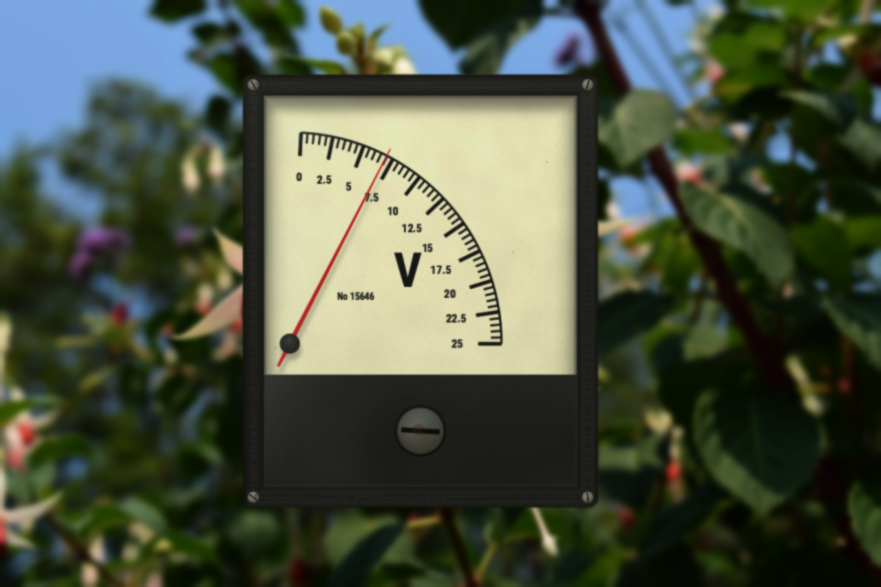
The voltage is 7 V
